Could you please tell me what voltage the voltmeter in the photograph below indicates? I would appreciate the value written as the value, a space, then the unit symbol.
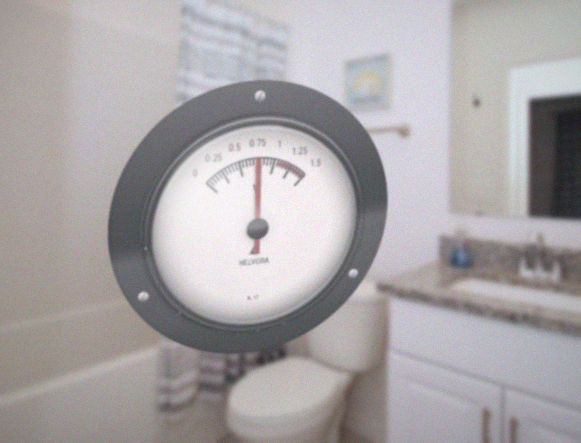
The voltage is 0.75 V
